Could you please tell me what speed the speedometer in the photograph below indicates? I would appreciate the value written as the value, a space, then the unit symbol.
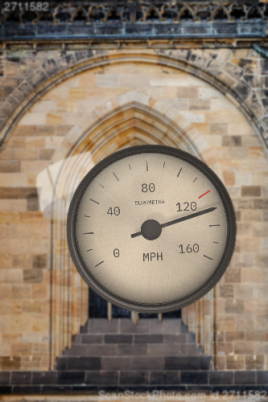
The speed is 130 mph
